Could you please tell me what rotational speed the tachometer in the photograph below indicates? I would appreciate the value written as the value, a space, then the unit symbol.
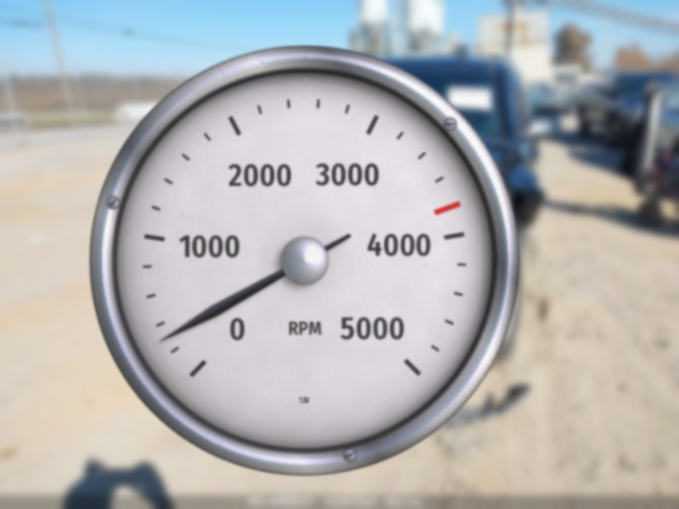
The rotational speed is 300 rpm
